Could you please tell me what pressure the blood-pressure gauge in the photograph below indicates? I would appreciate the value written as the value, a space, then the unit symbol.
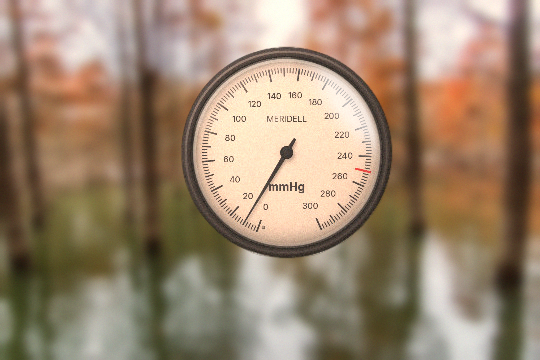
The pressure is 10 mmHg
